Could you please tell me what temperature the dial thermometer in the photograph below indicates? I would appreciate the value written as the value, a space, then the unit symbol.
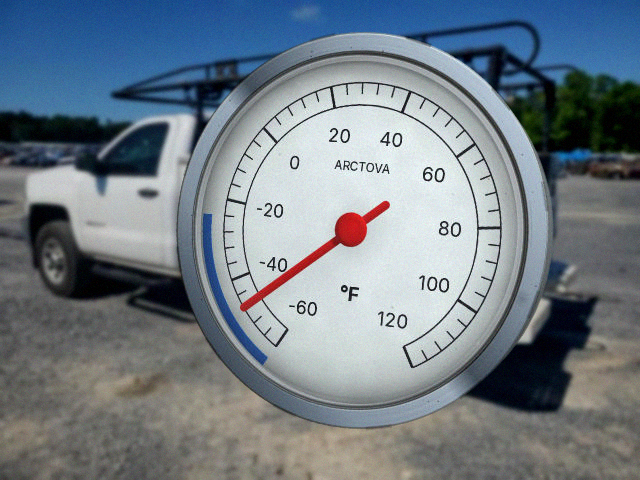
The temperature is -48 °F
